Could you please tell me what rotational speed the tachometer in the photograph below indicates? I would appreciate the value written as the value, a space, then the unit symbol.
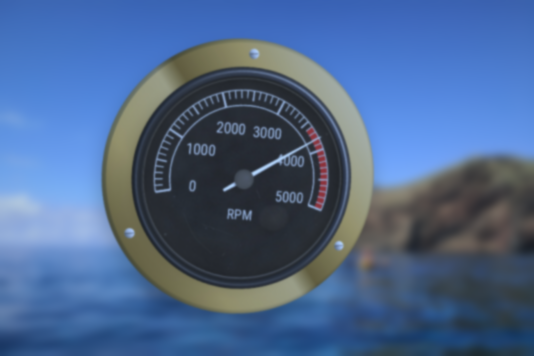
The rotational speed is 3800 rpm
